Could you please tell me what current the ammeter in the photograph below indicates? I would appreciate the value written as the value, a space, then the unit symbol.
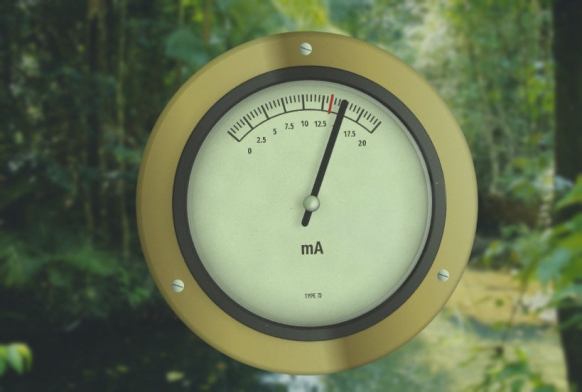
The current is 15 mA
